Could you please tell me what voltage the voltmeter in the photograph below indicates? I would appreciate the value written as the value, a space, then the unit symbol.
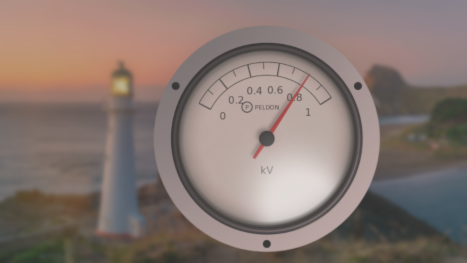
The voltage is 0.8 kV
